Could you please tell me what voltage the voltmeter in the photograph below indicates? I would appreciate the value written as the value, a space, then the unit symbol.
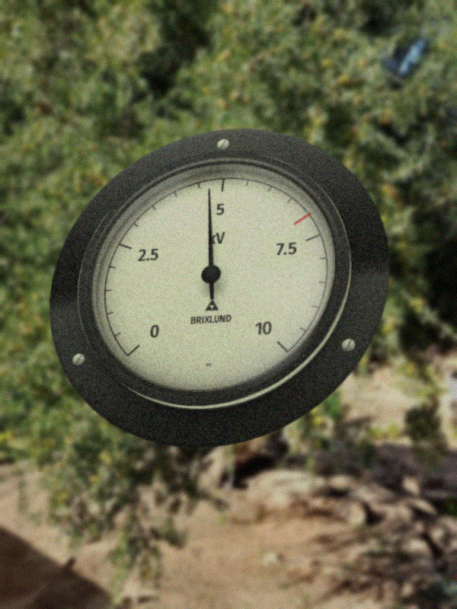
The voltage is 4.75 kV
